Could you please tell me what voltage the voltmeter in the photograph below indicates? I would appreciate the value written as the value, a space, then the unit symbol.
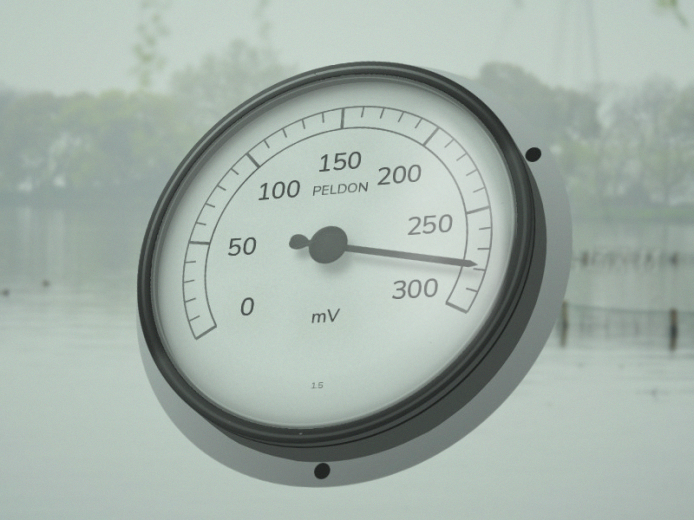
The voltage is 280 mV
